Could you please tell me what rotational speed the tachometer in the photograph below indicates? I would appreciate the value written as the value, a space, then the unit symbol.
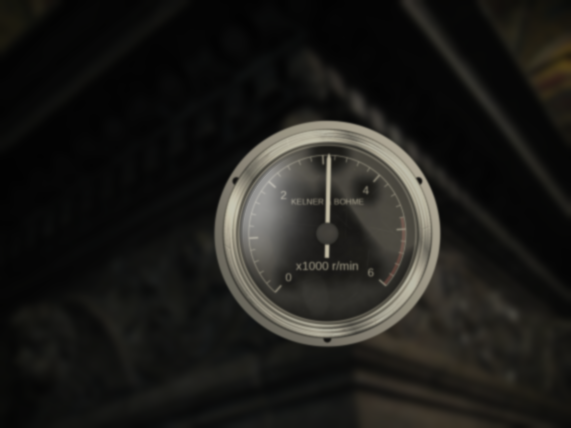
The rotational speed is 3100 rpm
